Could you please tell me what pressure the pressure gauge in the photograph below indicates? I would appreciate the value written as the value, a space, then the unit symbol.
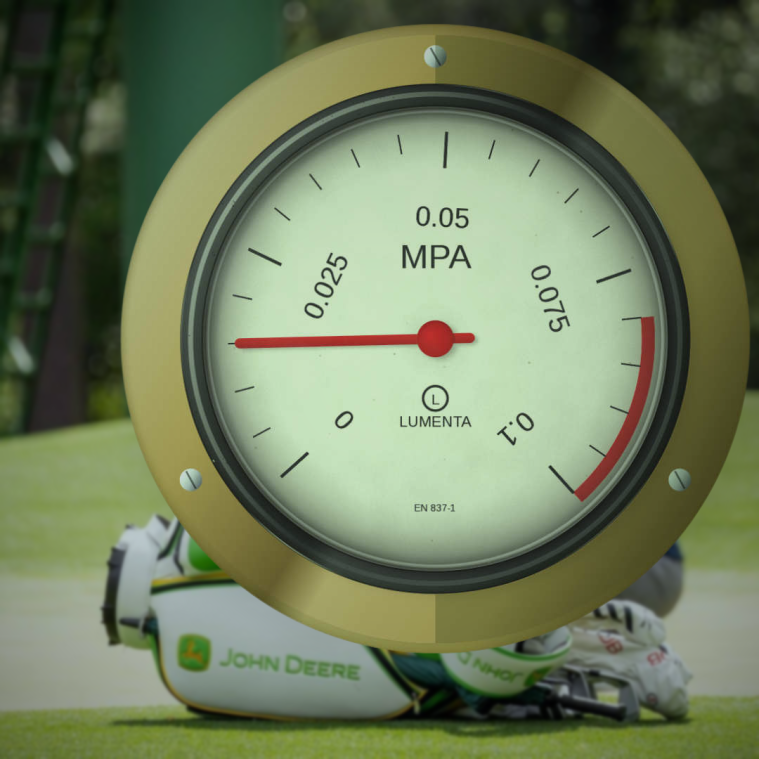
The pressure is 0.015 MPa
